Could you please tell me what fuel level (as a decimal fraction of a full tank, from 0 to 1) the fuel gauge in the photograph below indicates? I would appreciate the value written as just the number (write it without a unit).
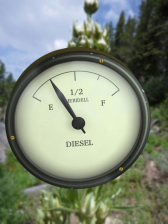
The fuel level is 0.25
